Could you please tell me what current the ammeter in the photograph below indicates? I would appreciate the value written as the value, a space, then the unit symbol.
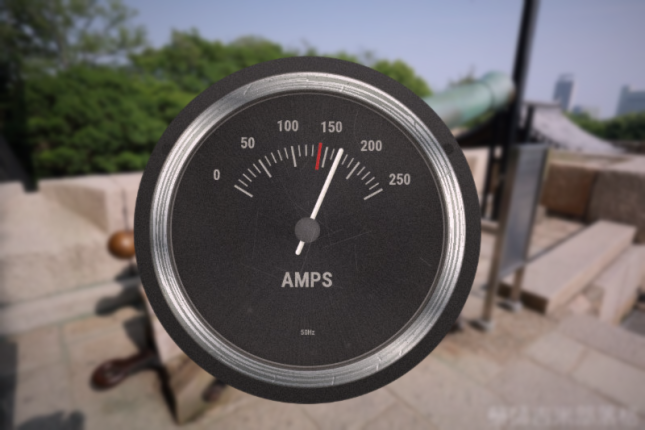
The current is 170 A
